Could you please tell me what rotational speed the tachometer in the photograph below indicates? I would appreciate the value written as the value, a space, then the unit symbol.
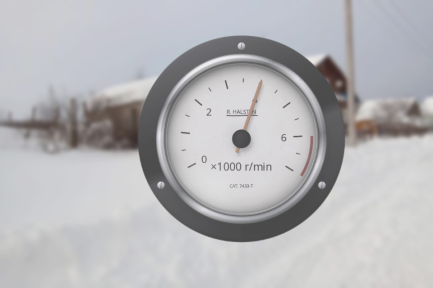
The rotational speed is 4000 rpm
